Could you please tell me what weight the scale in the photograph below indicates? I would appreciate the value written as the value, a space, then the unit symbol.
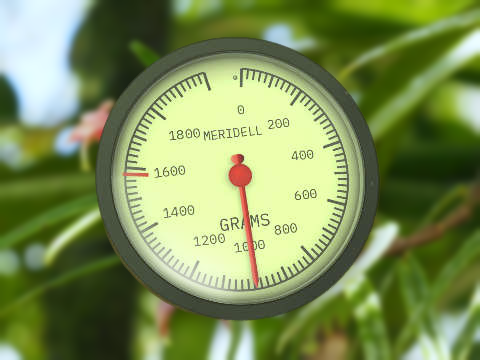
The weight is 1000 g
